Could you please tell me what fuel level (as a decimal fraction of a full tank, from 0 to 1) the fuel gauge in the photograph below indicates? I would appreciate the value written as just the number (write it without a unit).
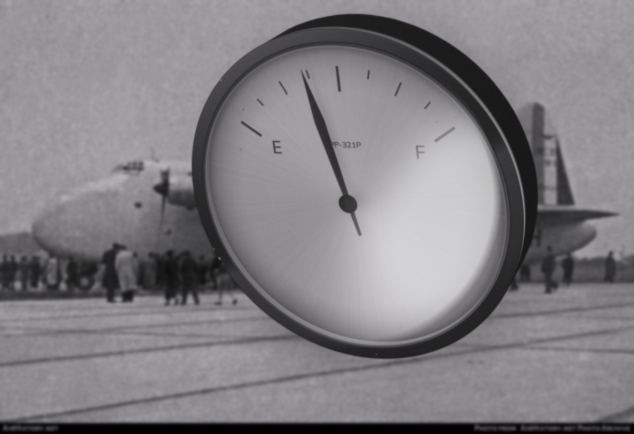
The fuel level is 0.375
